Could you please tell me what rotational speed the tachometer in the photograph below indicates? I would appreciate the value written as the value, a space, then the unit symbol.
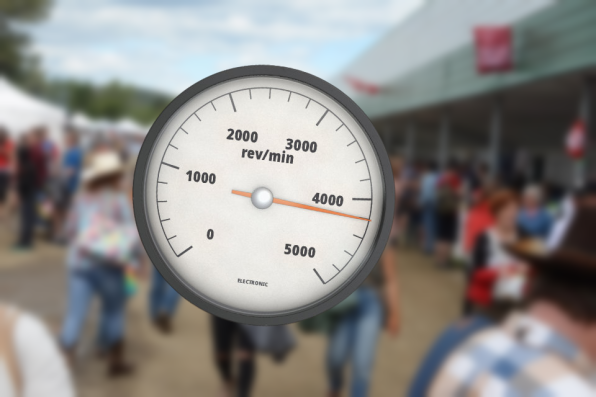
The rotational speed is 4200 rpm
